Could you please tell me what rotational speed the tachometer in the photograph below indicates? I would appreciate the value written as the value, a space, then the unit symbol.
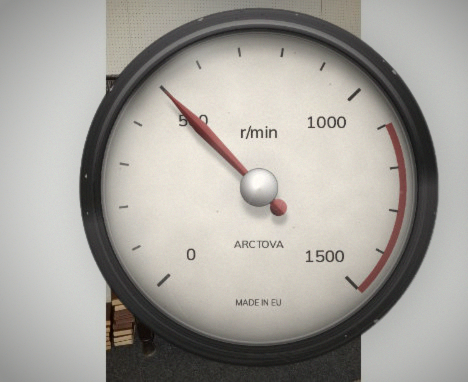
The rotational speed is 500 rpm
